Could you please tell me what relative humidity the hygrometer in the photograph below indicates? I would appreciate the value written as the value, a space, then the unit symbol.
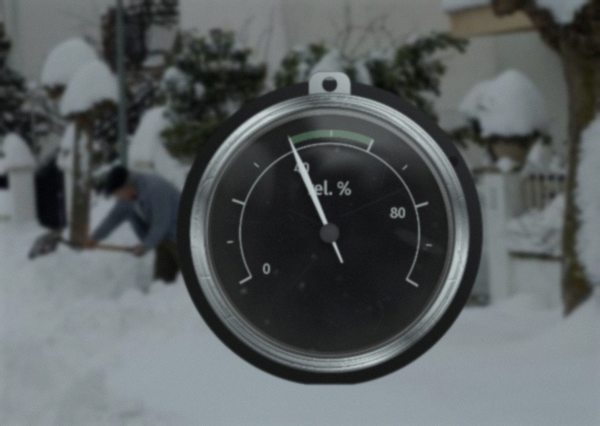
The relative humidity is 40 %
